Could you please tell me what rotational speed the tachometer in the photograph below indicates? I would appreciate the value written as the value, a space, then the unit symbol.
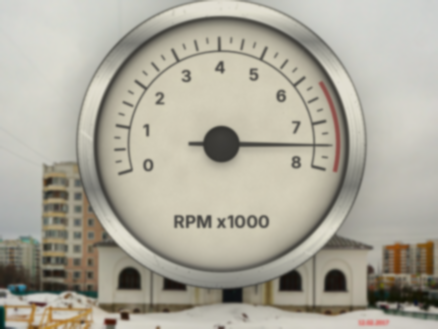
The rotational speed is 7500 rpm
